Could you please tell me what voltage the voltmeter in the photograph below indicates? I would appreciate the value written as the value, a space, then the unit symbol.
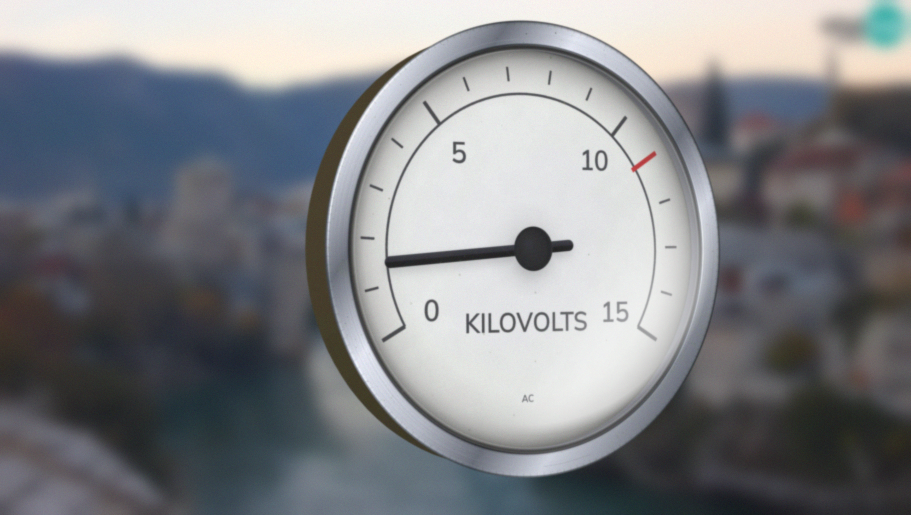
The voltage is 1.5 kV
